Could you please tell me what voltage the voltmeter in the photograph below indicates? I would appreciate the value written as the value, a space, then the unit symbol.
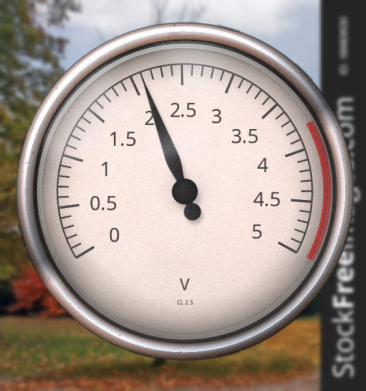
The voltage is 2.1 V
